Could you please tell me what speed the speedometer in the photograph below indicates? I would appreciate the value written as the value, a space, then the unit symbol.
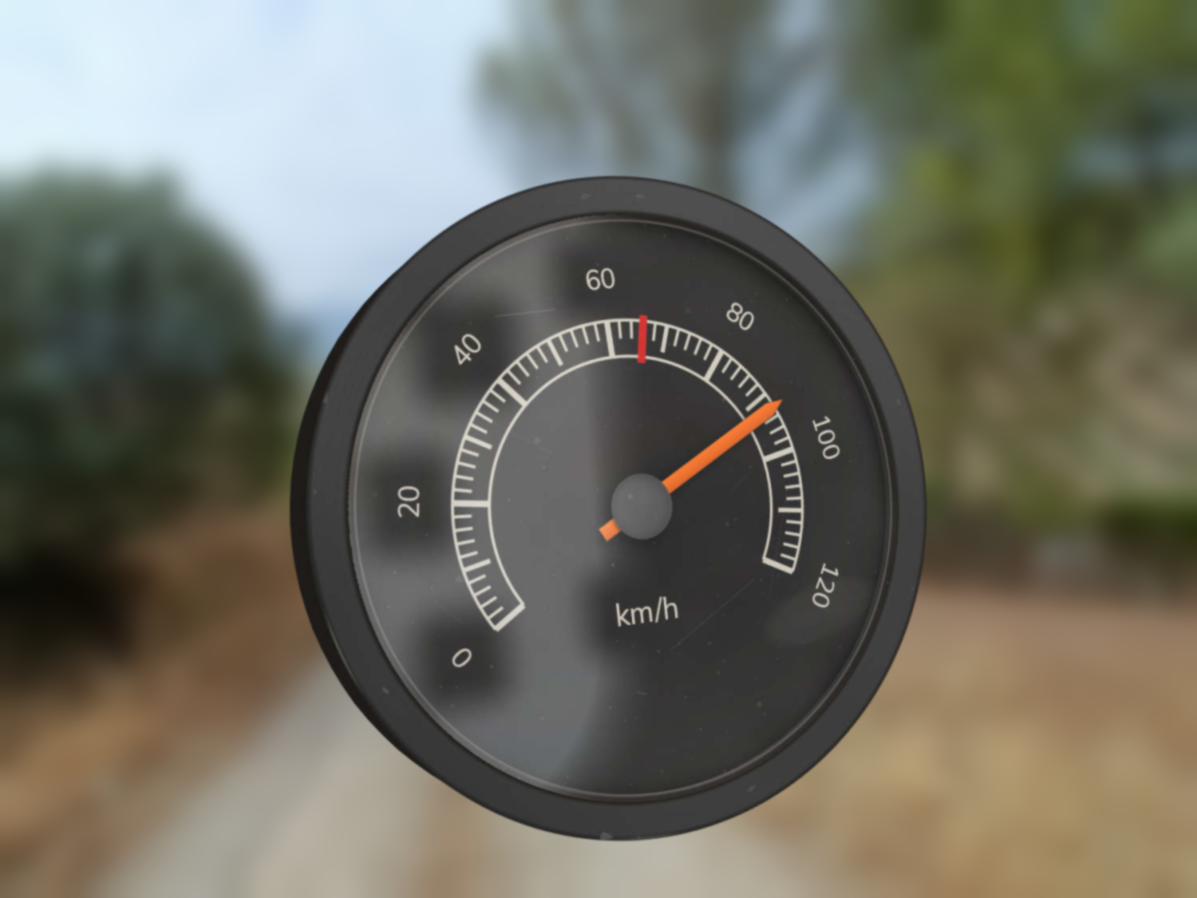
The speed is 92 km/h
